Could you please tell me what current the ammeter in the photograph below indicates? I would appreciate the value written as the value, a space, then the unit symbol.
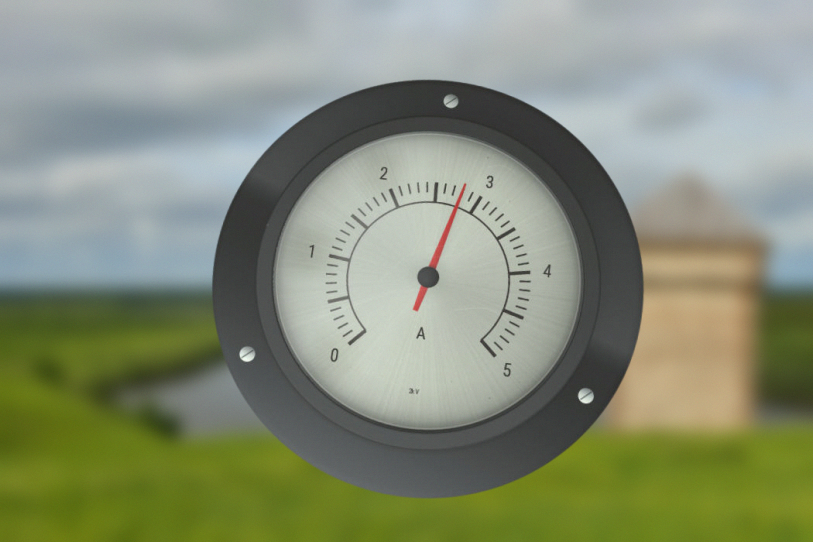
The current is 2.8 A
